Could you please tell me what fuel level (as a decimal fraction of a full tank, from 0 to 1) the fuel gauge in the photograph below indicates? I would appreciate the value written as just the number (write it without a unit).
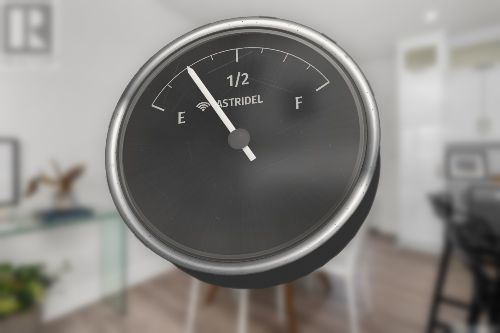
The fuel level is 0.25
